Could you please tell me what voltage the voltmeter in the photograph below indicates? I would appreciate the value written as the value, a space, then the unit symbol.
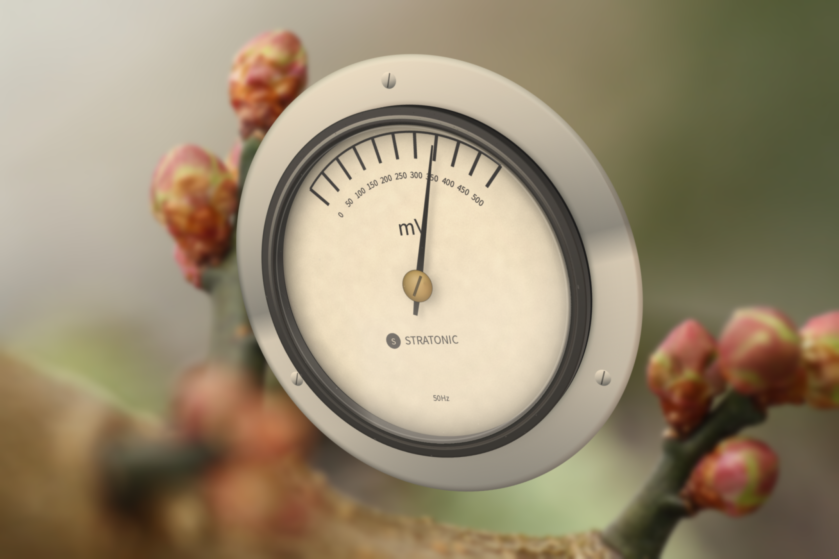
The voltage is 350 mV
